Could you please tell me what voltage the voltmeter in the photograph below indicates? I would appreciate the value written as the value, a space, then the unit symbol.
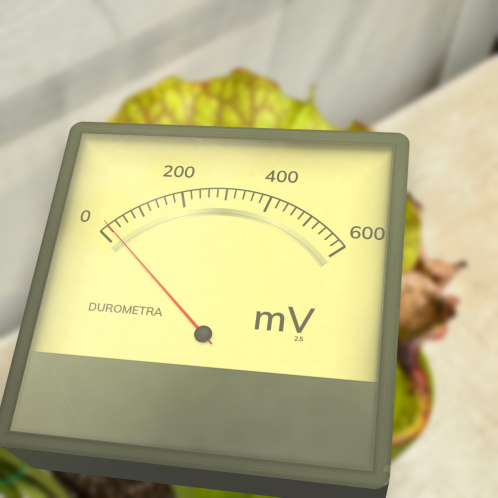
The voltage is 20 mV
